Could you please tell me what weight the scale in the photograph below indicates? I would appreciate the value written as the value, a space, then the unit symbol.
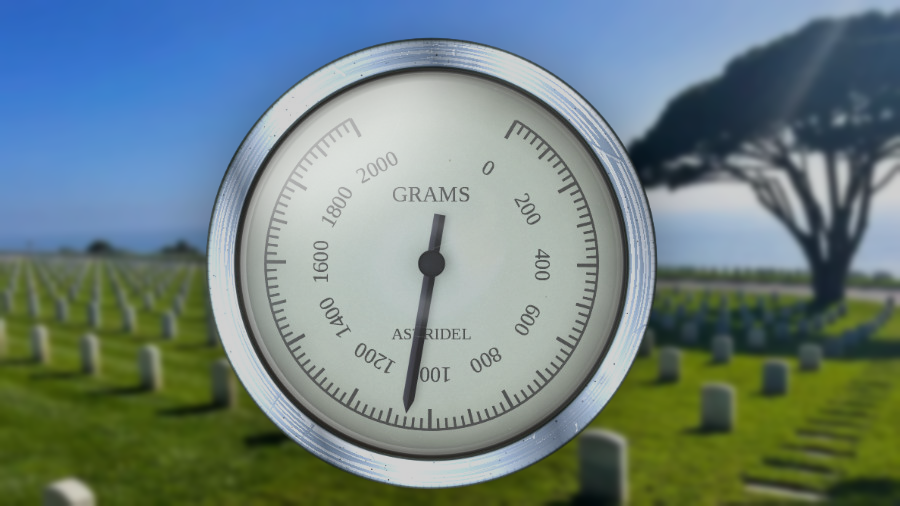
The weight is 1060 g
